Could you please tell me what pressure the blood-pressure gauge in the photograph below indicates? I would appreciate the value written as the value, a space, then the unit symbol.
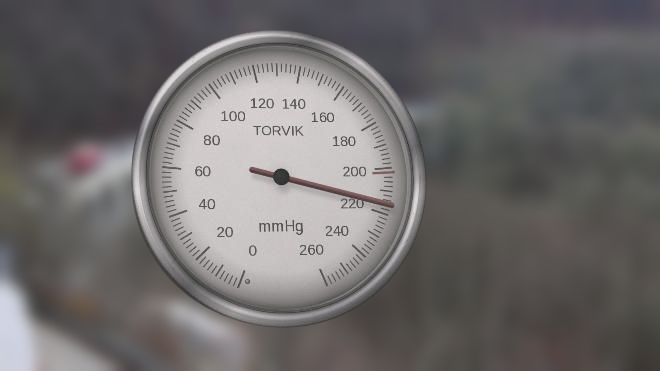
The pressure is 216 mmHg
